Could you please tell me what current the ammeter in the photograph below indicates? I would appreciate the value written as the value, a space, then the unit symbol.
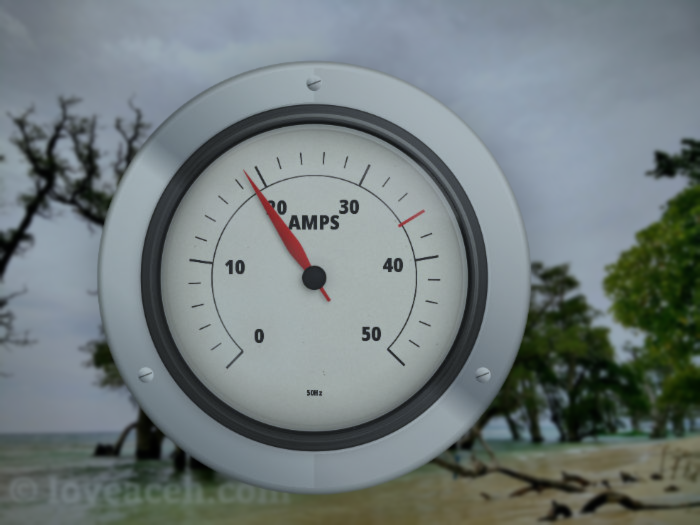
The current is 19 A
